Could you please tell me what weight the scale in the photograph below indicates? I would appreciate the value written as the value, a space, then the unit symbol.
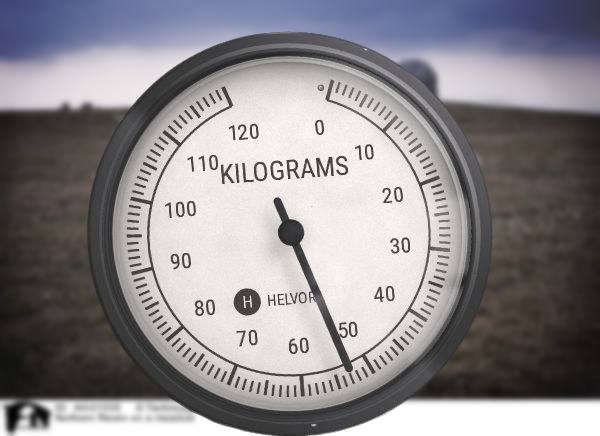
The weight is 53 kg
